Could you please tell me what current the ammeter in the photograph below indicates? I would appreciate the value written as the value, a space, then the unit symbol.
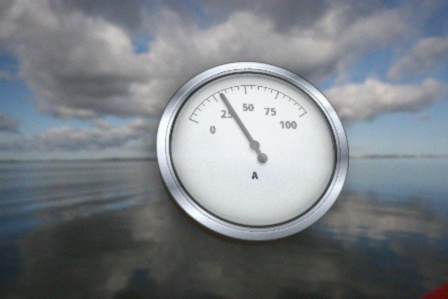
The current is 30 A
